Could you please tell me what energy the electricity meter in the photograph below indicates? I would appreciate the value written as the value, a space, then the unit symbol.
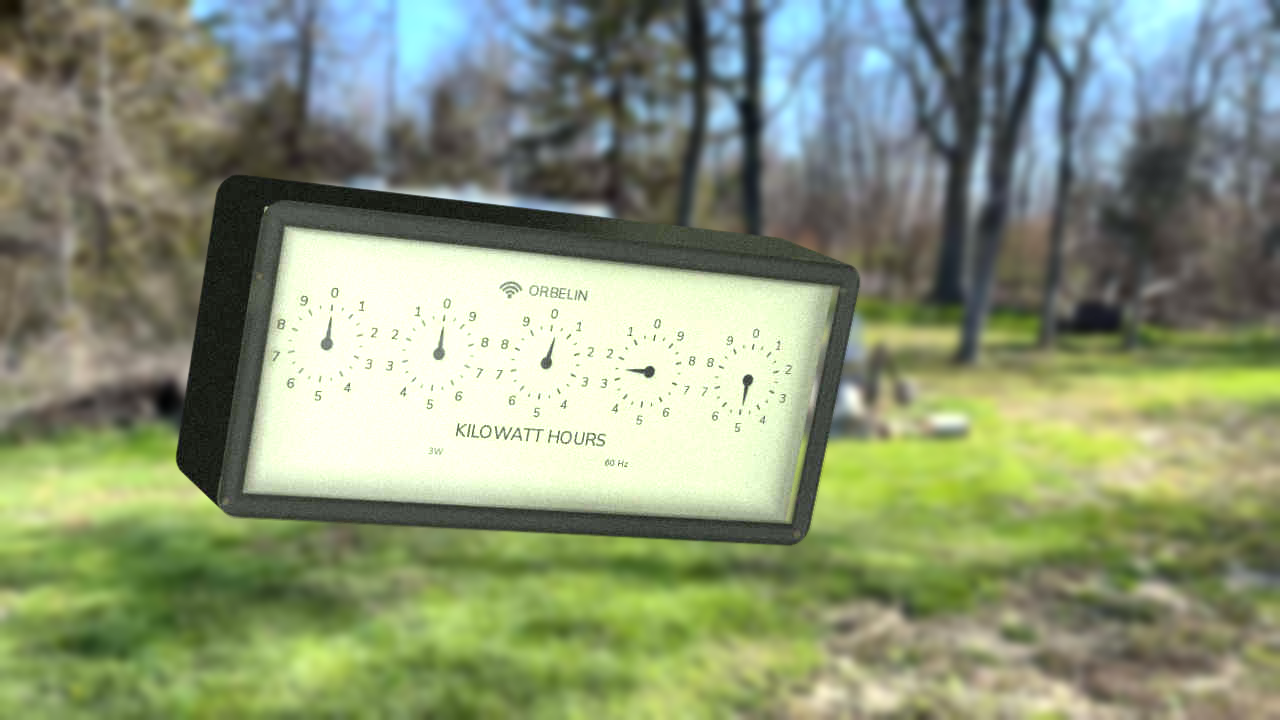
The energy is 25 kWh
